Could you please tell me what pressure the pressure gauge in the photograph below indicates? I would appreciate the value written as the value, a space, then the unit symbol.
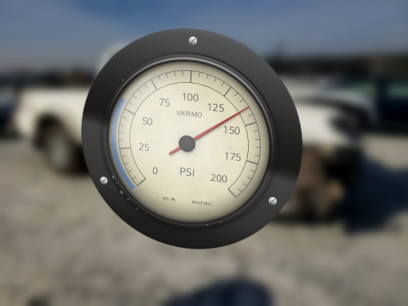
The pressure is 140 psi
